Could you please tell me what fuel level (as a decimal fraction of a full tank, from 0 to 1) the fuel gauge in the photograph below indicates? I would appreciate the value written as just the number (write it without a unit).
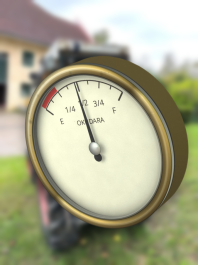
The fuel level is 0.5
